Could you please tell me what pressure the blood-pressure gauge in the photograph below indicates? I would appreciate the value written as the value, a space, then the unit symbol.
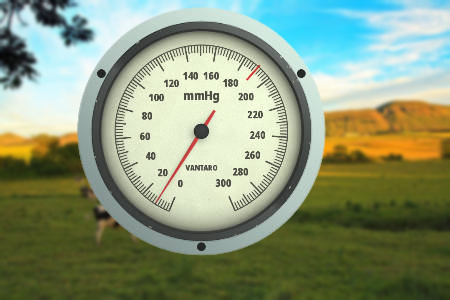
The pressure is 10 mmHg
